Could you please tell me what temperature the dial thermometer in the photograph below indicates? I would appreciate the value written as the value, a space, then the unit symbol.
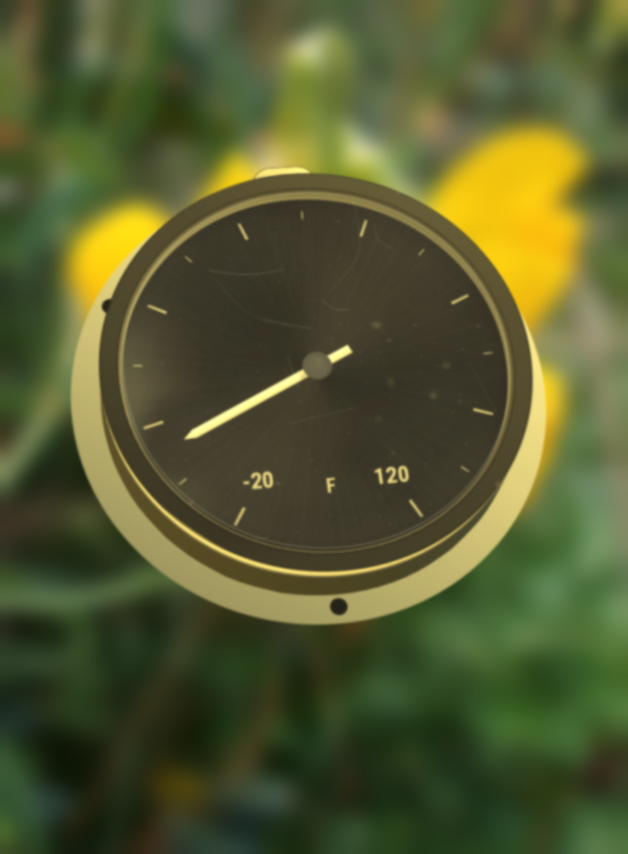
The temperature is -5 °F
